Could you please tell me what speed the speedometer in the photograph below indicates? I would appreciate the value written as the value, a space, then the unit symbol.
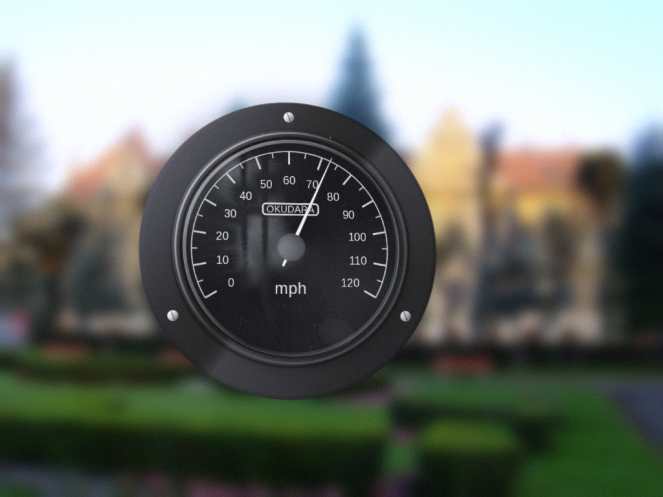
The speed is 72.5 mph
